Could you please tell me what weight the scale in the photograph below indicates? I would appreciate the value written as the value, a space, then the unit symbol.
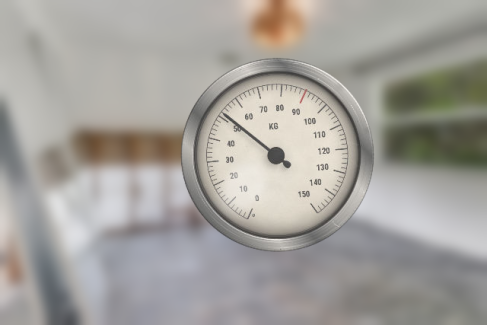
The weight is 52 kg
